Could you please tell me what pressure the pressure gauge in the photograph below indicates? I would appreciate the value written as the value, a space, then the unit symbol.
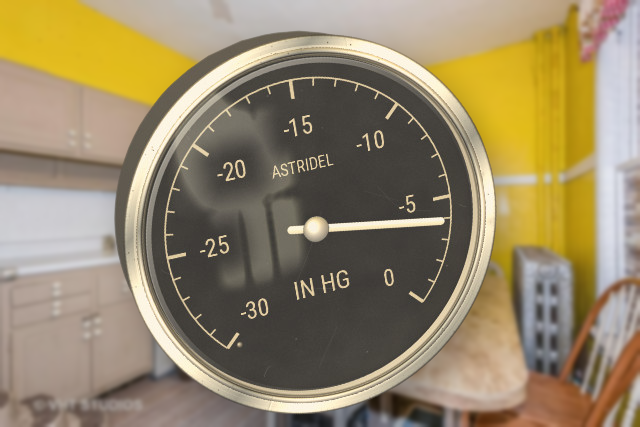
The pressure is -4 inHg
